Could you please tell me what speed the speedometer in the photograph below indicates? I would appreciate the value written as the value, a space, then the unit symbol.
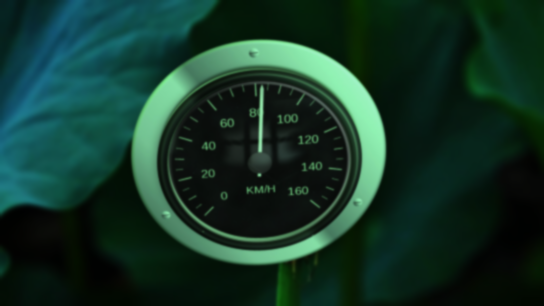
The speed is 82.5 km/h
